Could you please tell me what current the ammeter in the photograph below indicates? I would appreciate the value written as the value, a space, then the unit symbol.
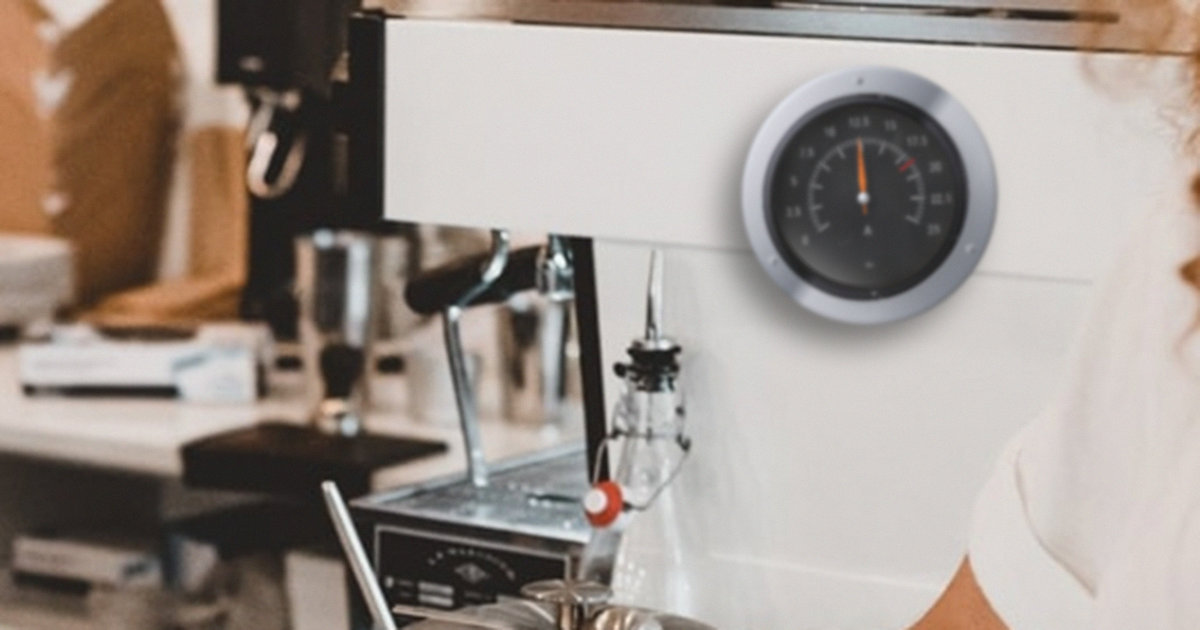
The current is 12.5 A
